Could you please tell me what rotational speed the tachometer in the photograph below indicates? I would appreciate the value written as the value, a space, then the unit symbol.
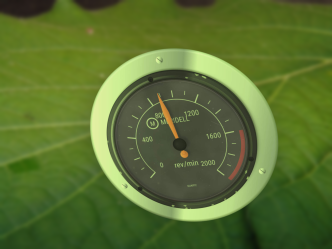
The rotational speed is 900 rpm
